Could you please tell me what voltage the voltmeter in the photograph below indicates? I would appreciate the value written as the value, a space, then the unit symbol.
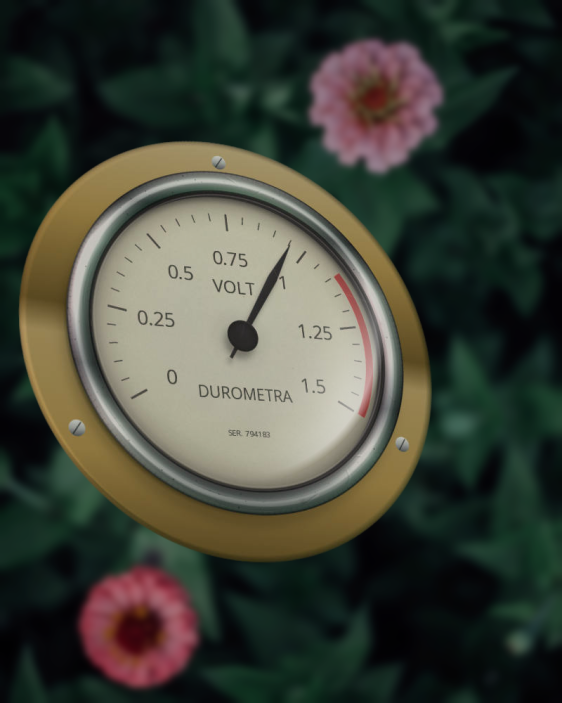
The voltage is 0.95 V
